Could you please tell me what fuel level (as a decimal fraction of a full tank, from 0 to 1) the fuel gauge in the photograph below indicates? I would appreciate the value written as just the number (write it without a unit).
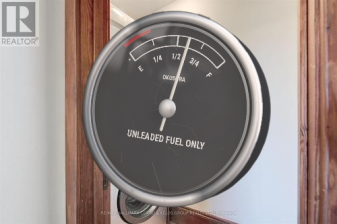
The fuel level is 0.625
